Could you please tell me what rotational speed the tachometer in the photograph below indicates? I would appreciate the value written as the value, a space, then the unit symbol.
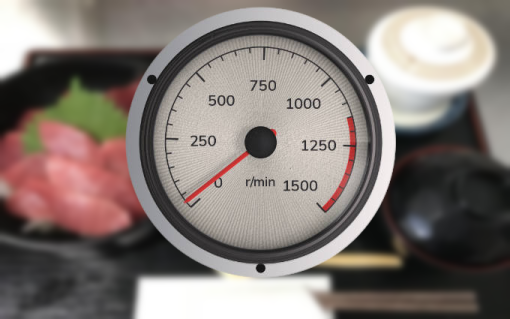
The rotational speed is 25 rpm
